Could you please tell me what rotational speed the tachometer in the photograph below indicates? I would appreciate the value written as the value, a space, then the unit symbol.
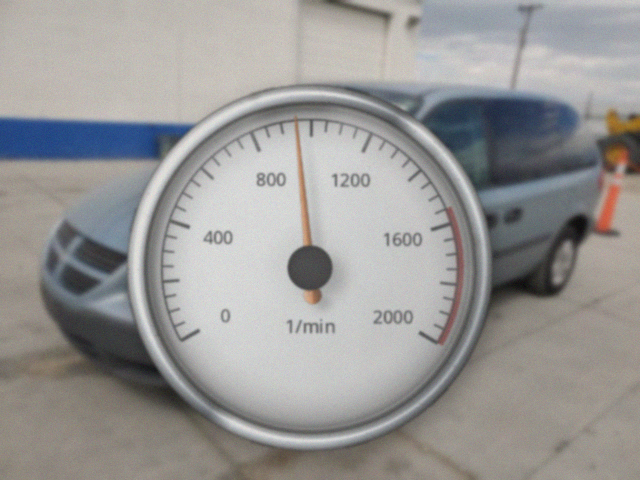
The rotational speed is 950 rpm
